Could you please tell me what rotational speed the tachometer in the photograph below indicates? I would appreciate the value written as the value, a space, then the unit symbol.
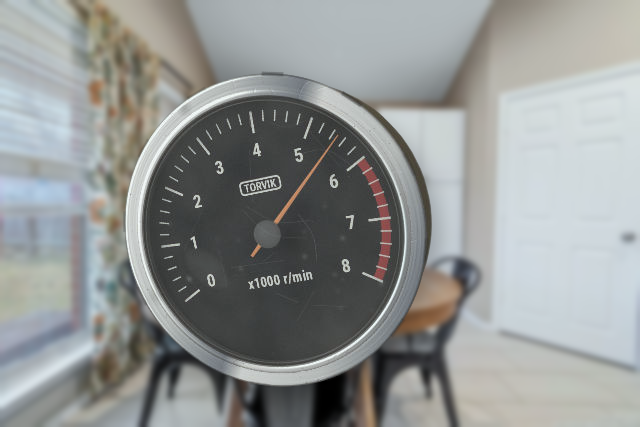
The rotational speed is 5500 rpm
